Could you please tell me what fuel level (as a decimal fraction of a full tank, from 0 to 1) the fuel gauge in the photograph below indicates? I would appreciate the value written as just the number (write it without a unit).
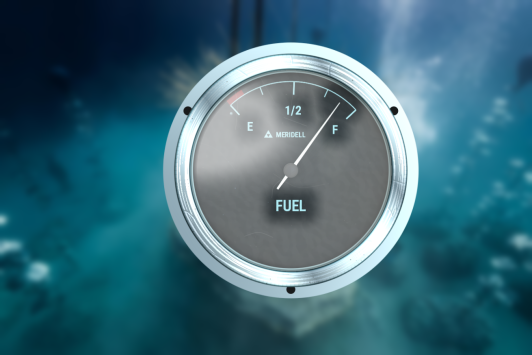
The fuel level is 0.875
